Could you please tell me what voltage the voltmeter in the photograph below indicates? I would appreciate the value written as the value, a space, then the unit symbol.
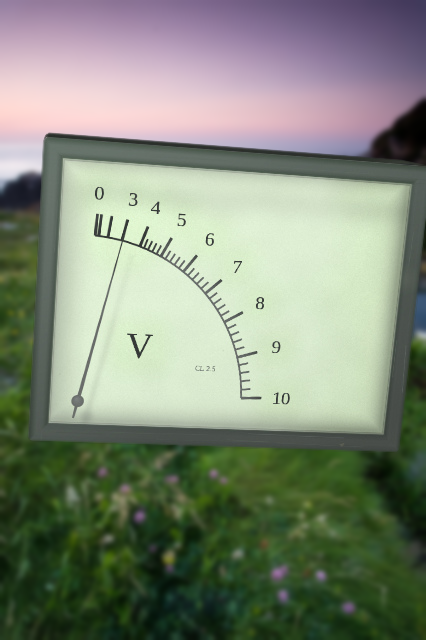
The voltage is 3 V
